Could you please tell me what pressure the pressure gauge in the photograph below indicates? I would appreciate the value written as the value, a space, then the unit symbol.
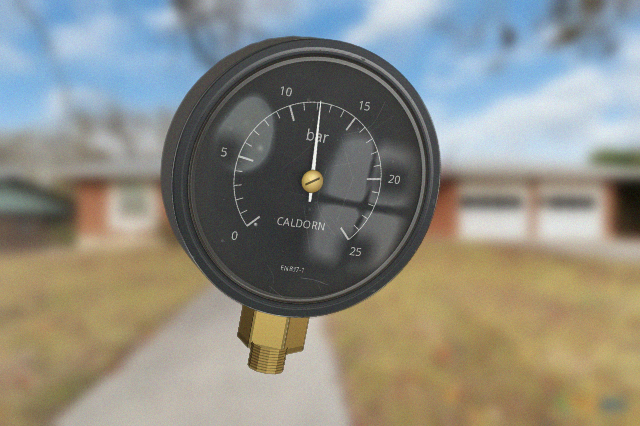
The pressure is 12 bar
